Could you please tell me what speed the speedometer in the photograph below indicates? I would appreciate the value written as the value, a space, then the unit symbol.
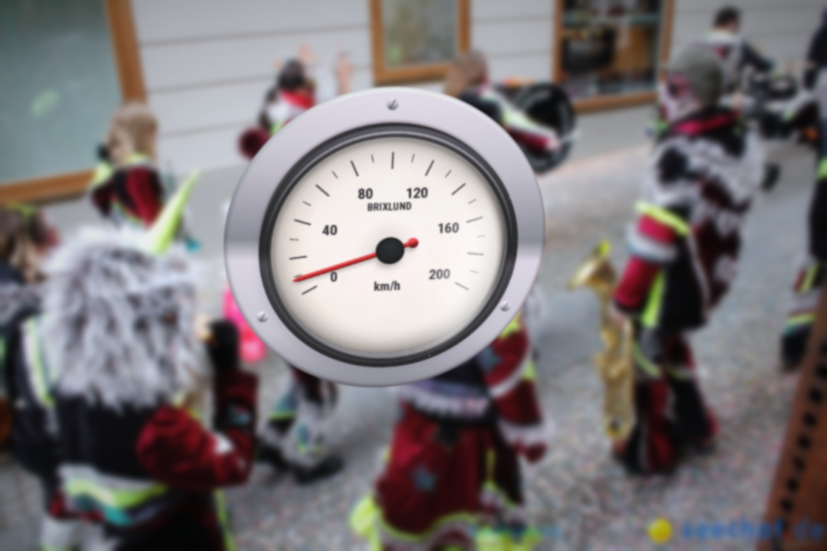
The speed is 10 km/h
